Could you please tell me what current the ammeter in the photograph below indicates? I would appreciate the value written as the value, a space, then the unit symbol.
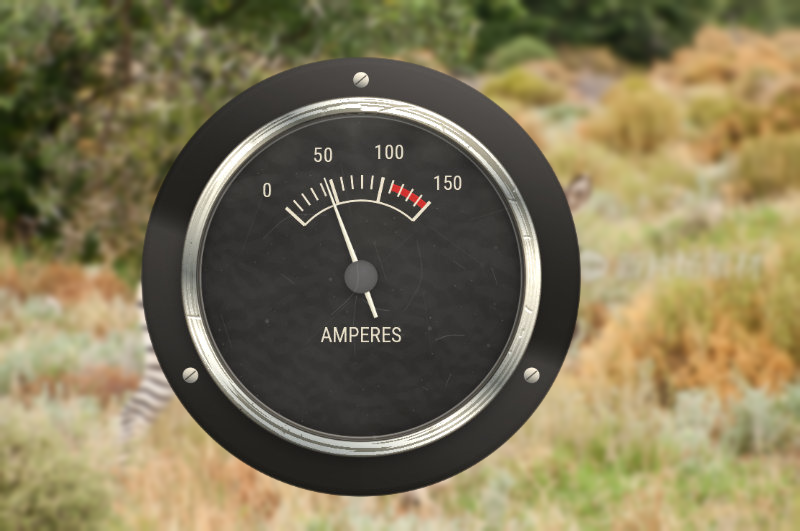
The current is 45 A
